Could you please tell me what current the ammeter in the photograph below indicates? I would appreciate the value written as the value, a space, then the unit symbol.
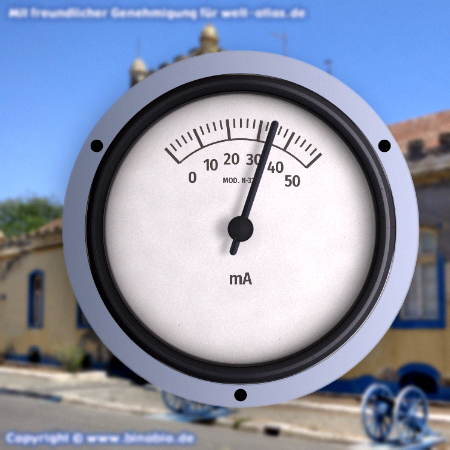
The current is 34 mA
